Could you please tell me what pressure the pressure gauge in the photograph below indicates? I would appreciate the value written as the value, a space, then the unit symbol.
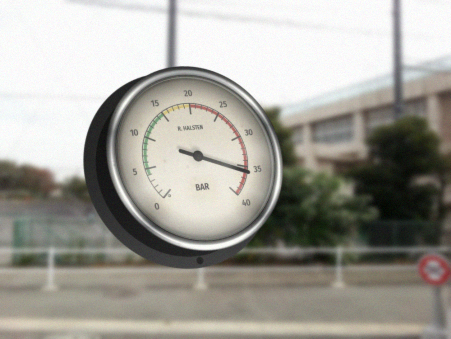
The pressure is 36 bar
